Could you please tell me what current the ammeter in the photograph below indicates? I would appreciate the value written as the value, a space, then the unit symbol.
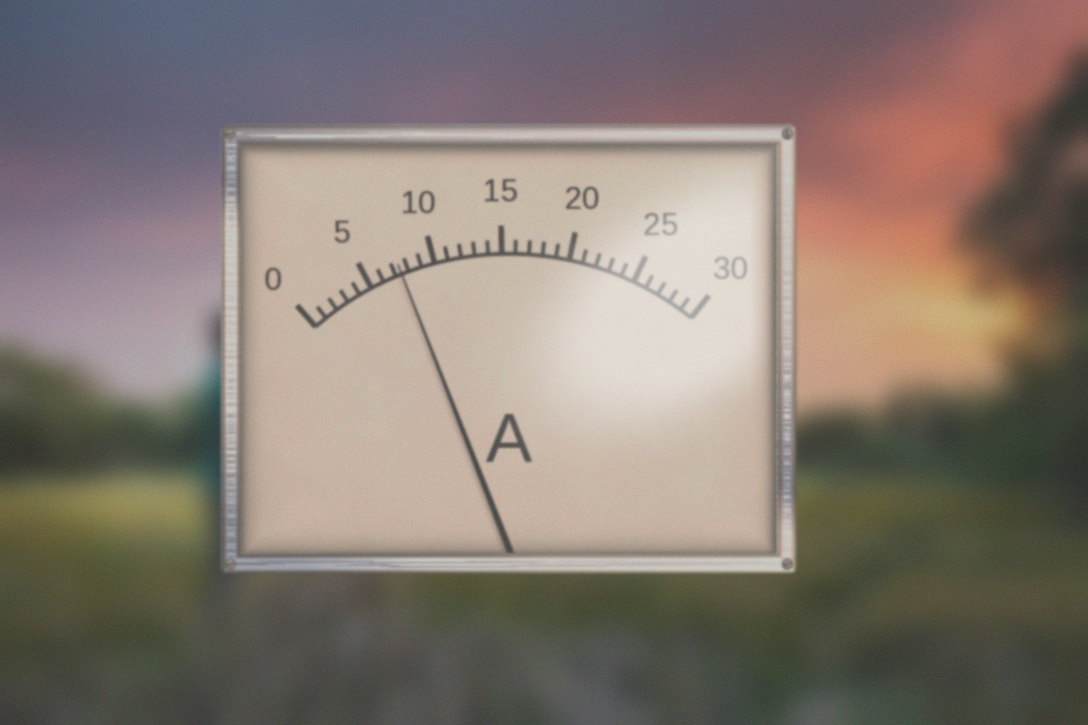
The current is 7.5 A
